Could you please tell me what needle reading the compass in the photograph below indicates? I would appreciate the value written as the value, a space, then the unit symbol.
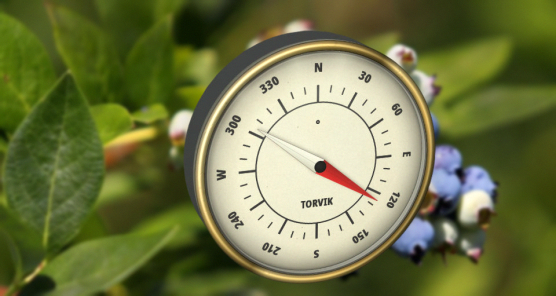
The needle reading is 125 °
